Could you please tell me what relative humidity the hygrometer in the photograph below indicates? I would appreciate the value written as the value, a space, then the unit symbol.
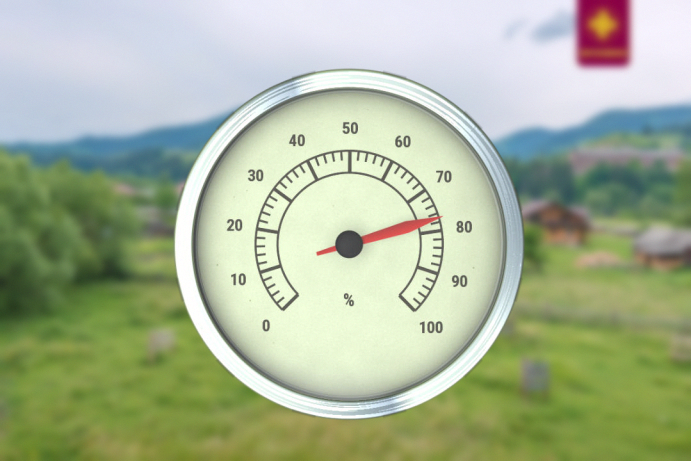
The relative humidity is 77 %
